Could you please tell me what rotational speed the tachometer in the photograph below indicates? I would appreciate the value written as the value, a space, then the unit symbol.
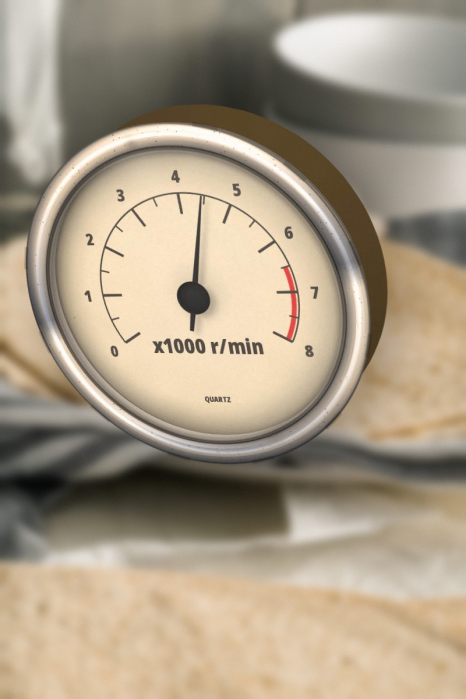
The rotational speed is 4500 rpm
